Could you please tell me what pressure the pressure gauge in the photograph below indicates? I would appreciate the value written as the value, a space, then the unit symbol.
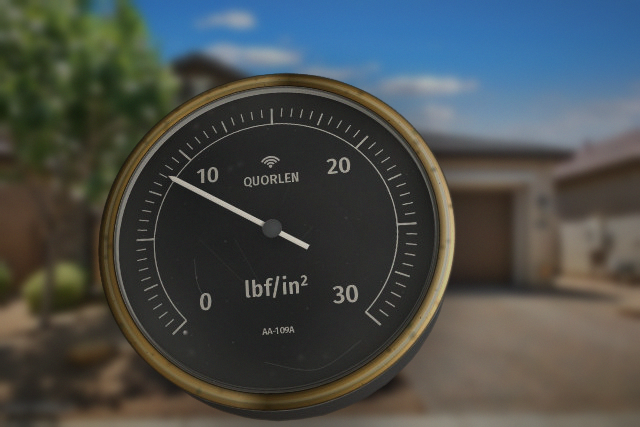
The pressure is 8.5 psi
